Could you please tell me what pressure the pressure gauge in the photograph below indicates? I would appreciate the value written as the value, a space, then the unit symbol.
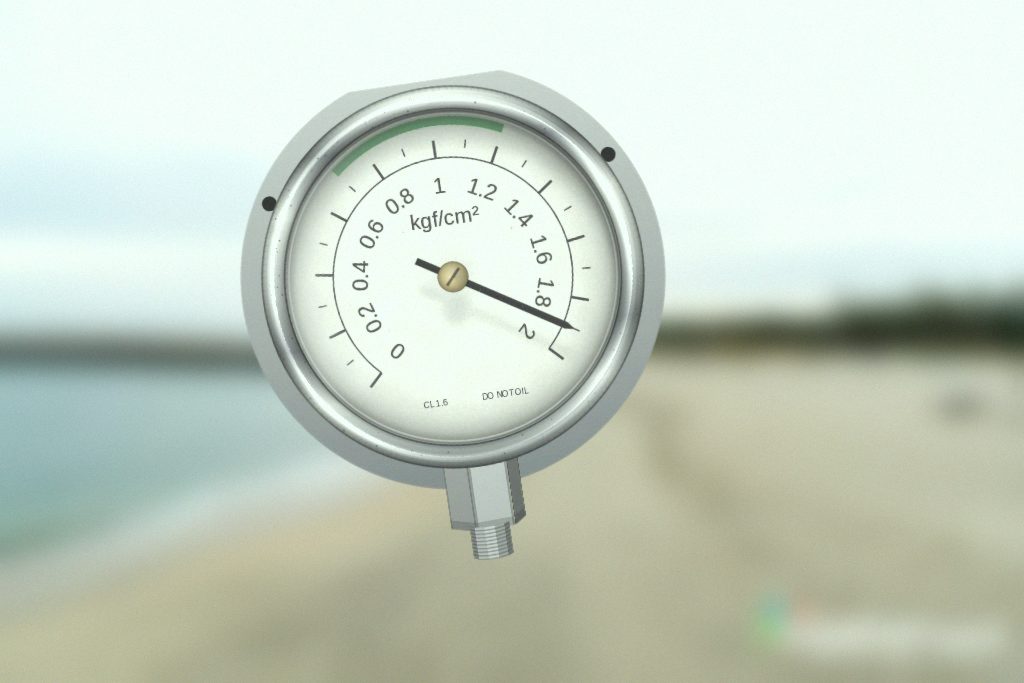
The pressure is 1.9 kg/cm²
